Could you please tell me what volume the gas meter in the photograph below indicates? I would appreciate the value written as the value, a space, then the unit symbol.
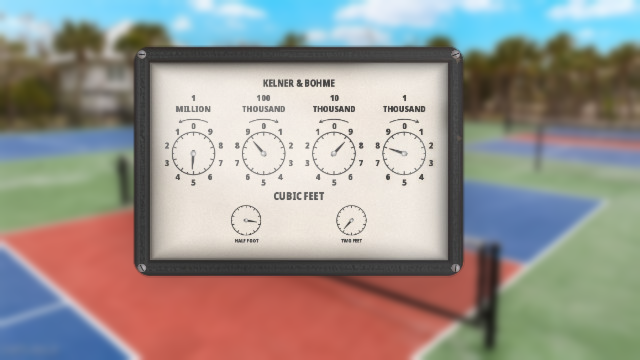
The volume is 488800 ft³
